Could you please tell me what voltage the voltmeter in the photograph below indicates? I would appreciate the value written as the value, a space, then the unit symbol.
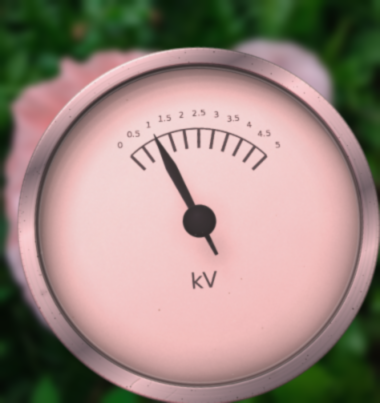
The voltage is 1 kV
